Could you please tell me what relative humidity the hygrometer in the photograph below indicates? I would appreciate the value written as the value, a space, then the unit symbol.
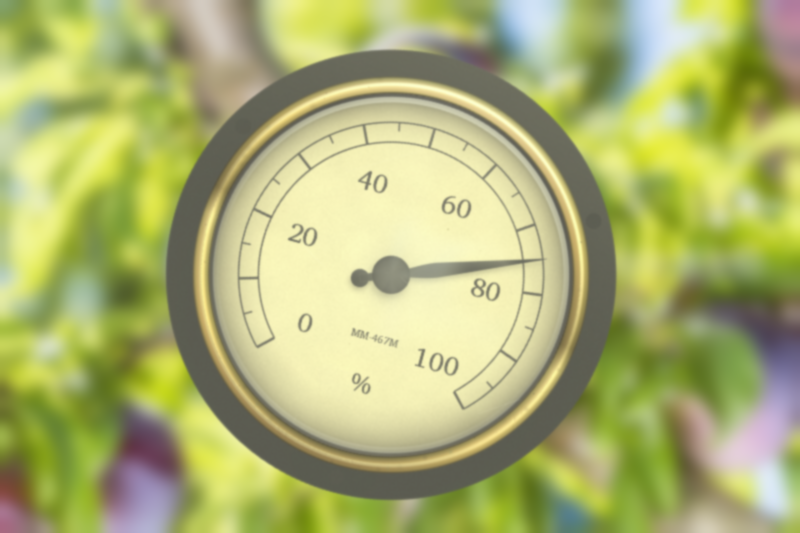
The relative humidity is 75 %
